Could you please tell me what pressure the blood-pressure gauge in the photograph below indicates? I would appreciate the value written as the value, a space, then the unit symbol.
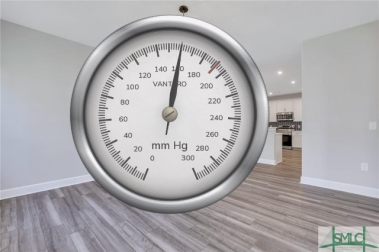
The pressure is 160 mmHg
